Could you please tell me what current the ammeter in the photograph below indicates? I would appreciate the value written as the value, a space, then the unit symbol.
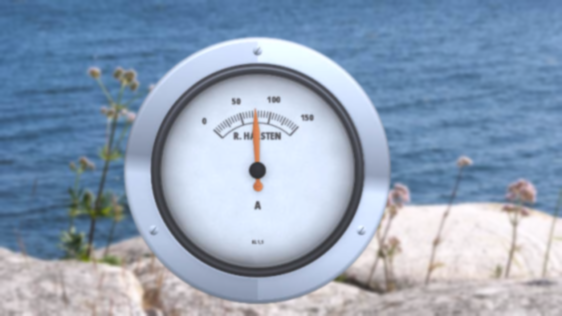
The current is 75 A
